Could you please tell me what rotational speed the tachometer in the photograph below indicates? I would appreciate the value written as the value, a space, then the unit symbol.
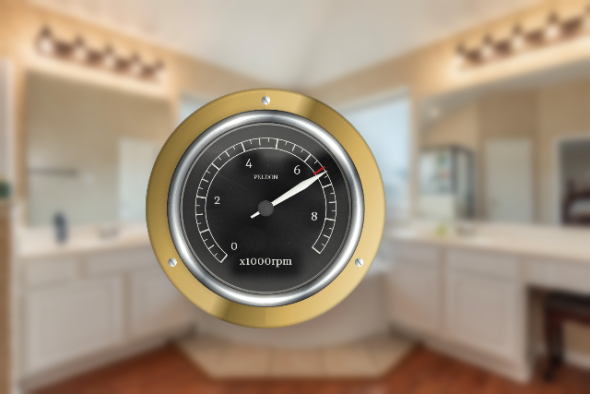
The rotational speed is 6625 rpm
